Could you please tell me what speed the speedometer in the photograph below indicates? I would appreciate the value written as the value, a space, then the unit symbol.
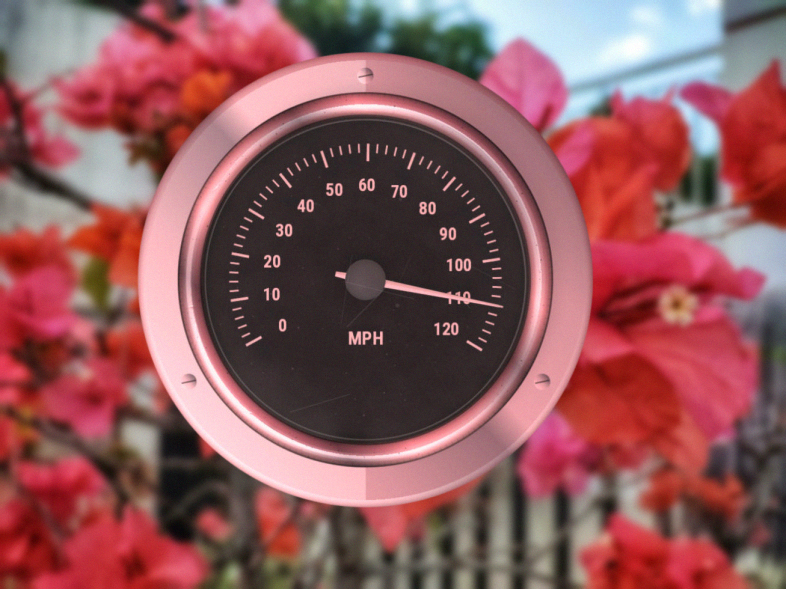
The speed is 110 mph
